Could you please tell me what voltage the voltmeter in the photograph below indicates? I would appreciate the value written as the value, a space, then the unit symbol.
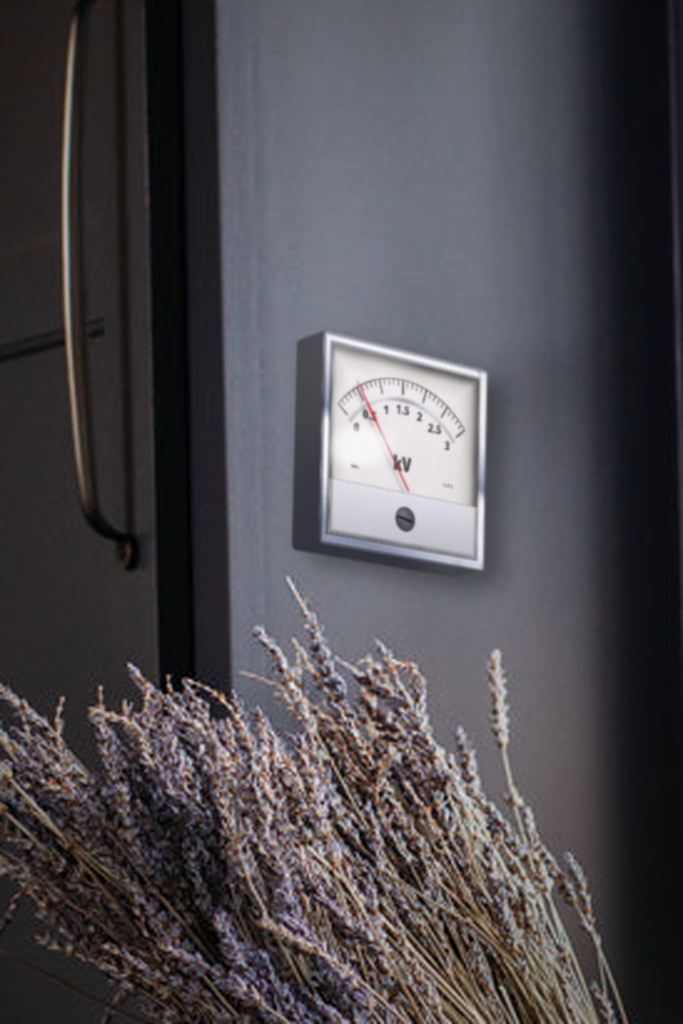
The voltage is 0.5 kV
